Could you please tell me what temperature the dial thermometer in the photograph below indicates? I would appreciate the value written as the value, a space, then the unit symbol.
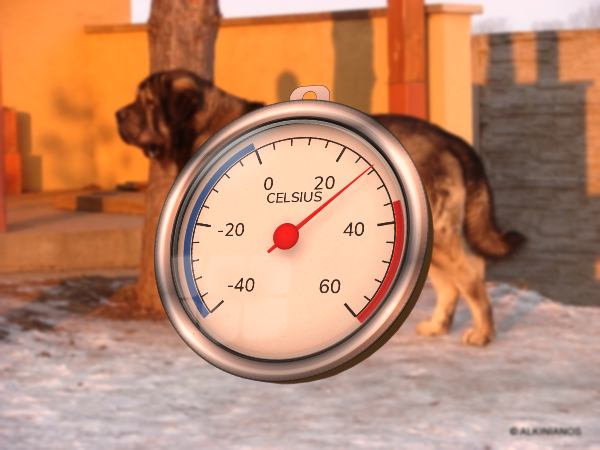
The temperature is 28 °C
